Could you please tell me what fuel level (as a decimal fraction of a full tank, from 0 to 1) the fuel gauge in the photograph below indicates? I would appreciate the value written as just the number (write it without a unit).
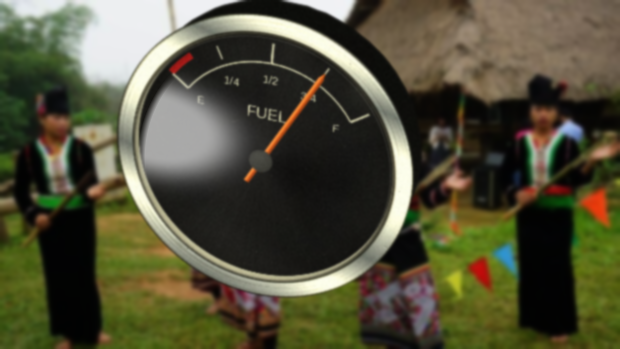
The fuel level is 0.75
